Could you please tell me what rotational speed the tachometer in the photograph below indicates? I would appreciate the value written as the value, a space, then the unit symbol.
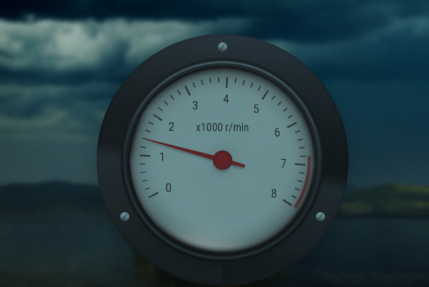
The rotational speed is 1400 rpm
